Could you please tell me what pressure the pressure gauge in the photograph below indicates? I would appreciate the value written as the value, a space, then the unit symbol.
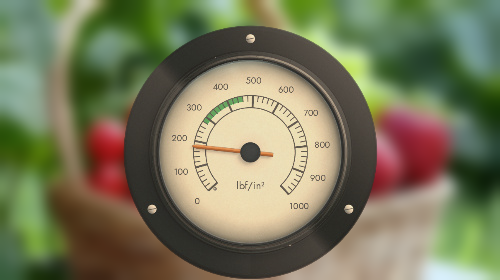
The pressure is 180 psi
